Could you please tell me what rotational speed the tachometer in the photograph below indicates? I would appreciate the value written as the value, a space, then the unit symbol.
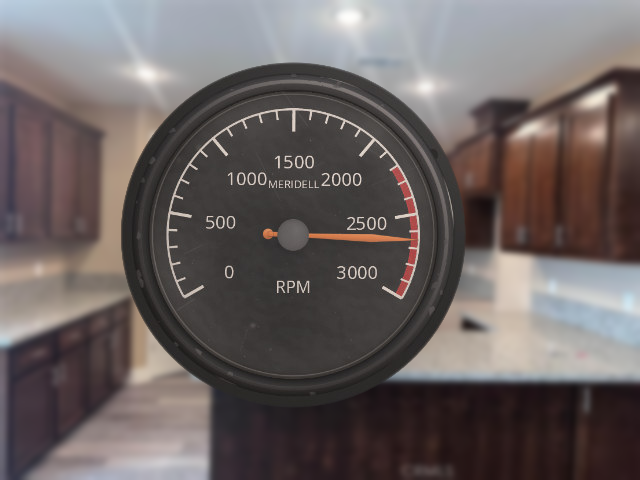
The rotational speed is 2650 rpm
